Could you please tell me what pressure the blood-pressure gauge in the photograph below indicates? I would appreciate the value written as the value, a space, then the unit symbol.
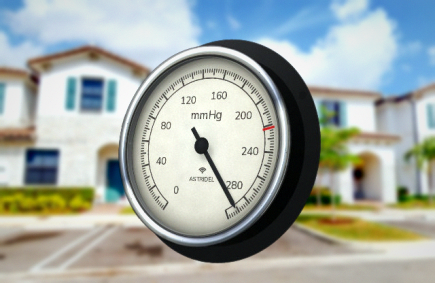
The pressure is 290 mmHg
